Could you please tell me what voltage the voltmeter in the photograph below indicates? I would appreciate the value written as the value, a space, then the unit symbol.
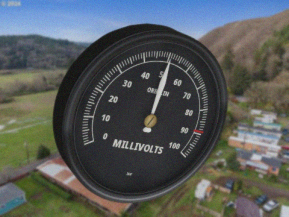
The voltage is 50 mV
